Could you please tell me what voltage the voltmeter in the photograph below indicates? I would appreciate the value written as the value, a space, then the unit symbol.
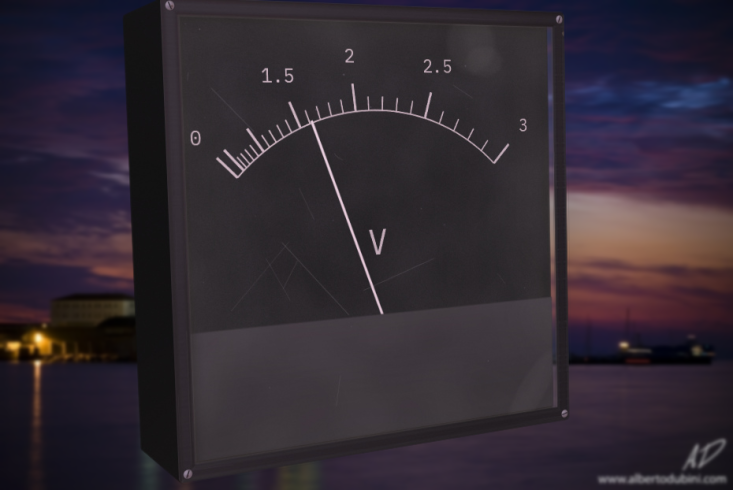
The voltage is 1.6 V
